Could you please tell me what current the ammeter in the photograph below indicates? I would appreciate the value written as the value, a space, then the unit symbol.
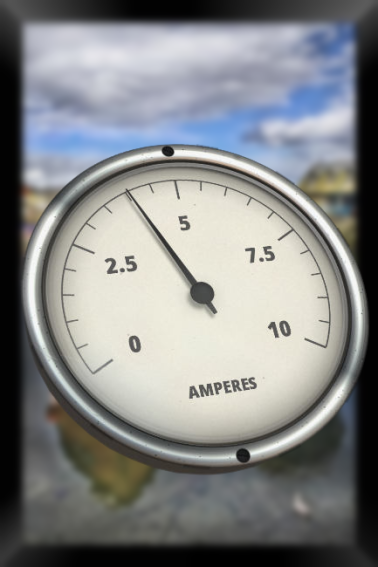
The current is 4 A
